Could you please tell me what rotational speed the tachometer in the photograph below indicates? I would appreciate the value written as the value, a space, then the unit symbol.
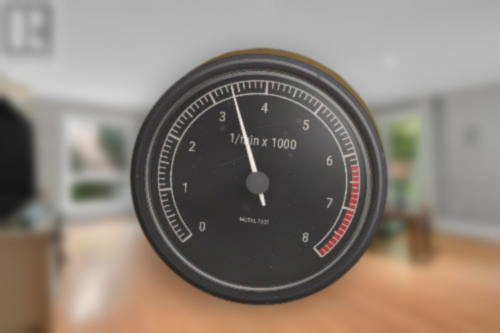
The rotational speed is 3400 rpm
